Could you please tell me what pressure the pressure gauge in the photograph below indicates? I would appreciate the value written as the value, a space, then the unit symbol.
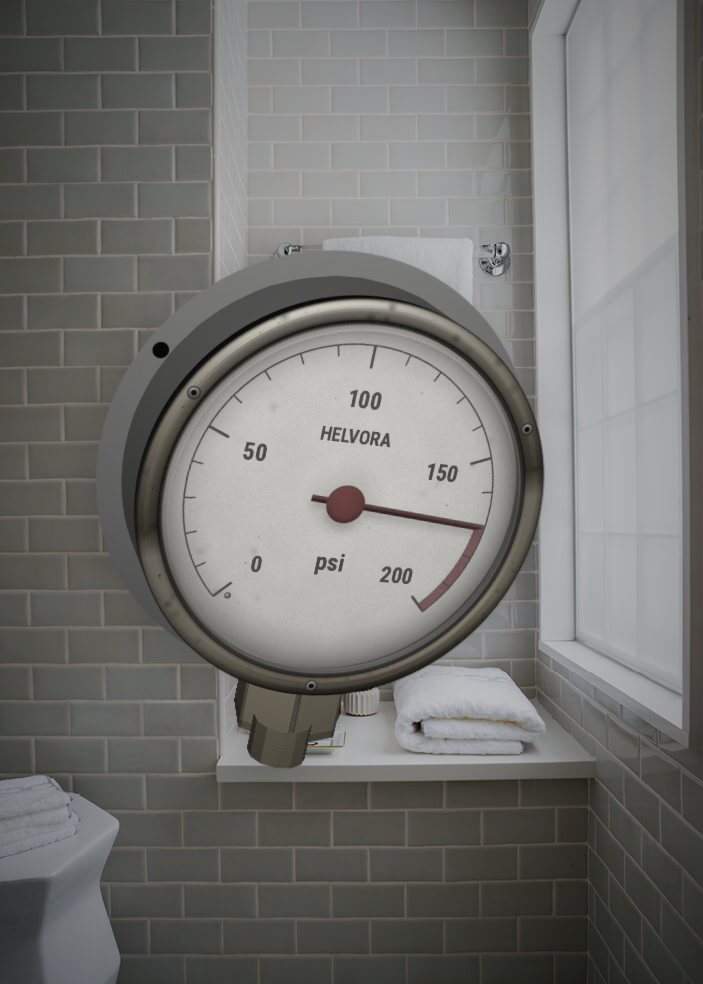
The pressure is 170 psi
